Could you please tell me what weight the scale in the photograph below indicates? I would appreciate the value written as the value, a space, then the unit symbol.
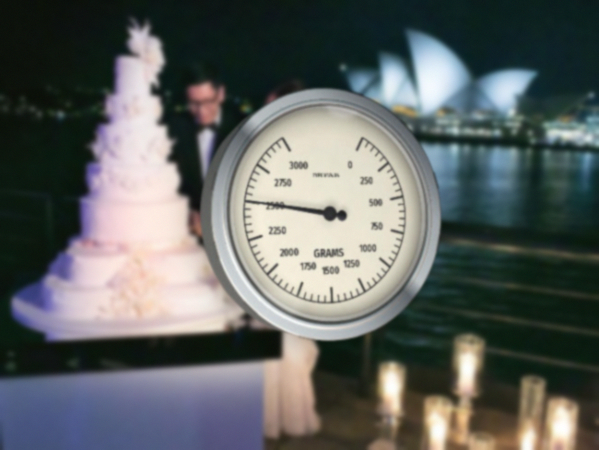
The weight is 2500 g
